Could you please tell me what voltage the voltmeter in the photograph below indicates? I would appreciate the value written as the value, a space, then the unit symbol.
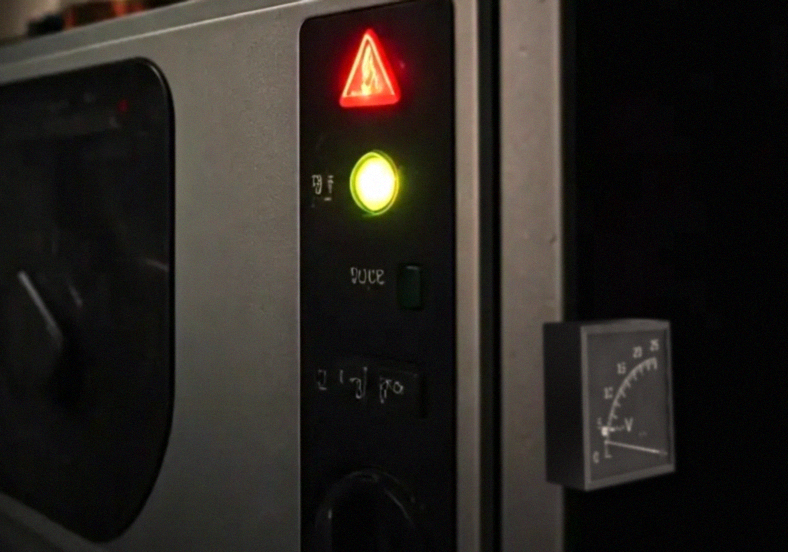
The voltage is 2.5 V
